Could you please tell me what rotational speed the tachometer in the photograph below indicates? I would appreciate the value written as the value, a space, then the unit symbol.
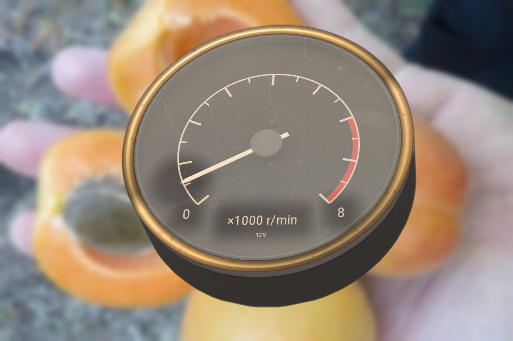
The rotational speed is 500 rpm
